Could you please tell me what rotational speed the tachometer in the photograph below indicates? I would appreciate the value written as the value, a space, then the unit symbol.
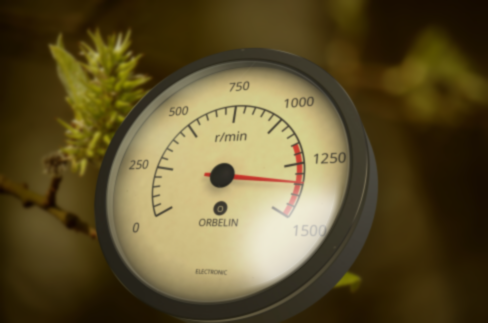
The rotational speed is 1350 rpm
